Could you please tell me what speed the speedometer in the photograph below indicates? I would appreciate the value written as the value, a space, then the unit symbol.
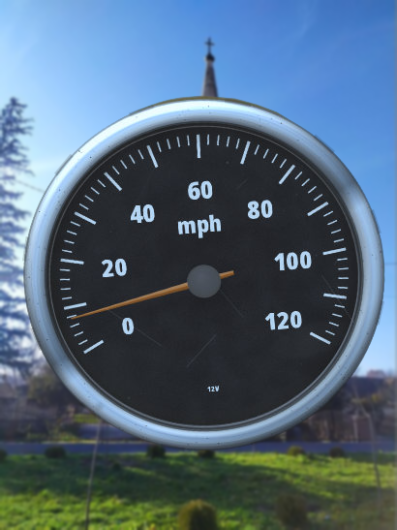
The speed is 8 mph
